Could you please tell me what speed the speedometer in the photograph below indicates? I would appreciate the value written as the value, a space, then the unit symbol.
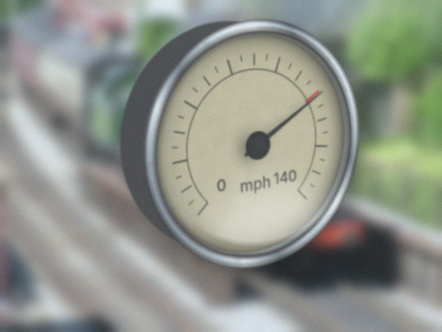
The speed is 100 mph
